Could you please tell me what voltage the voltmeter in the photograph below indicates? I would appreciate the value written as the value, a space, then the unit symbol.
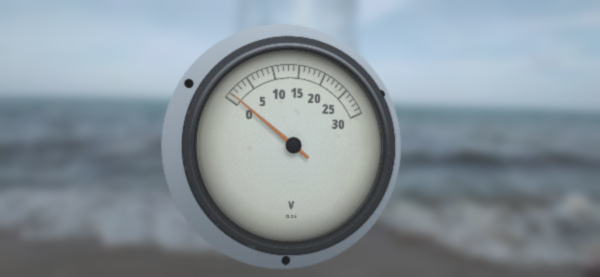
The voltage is 1 V
